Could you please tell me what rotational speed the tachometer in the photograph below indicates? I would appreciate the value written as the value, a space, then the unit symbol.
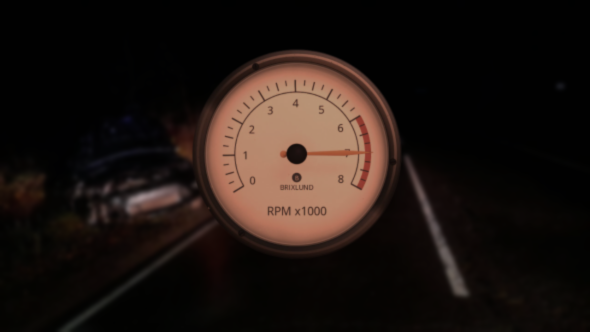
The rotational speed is 7000 rpm
